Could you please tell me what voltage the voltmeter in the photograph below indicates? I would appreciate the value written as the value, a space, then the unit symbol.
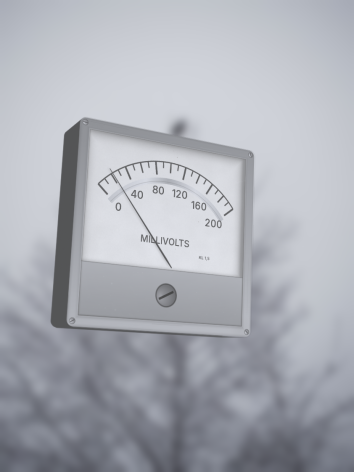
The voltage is 20 mV
